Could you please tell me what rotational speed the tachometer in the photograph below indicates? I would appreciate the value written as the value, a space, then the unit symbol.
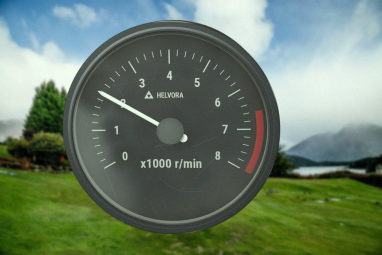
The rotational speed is 2000 rpm
